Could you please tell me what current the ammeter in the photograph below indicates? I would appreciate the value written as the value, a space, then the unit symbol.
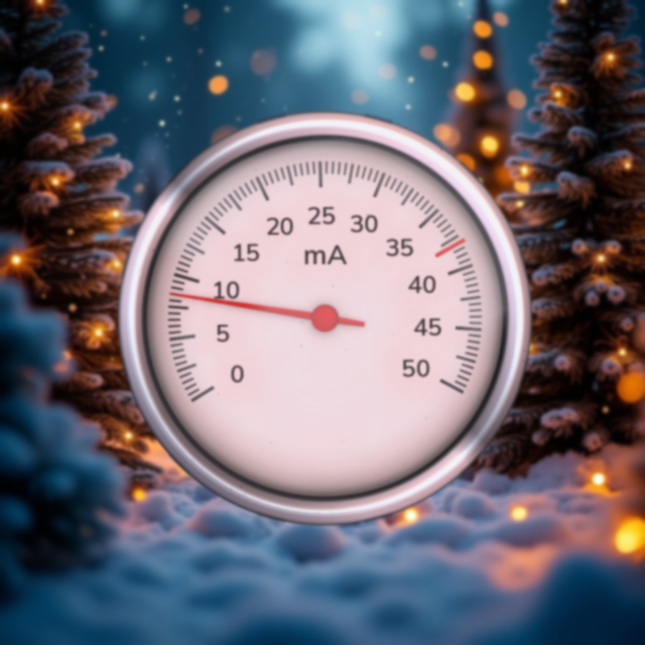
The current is 8.5 mA
